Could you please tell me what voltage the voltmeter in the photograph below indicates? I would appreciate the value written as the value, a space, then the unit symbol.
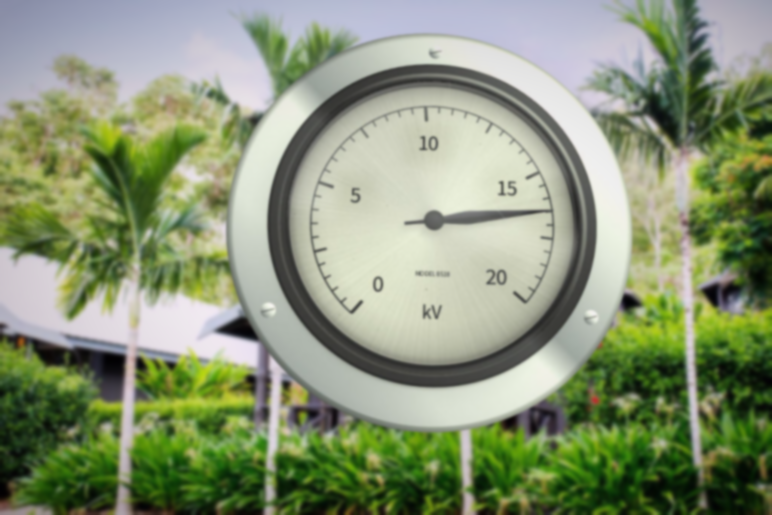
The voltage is 16.5 kV
